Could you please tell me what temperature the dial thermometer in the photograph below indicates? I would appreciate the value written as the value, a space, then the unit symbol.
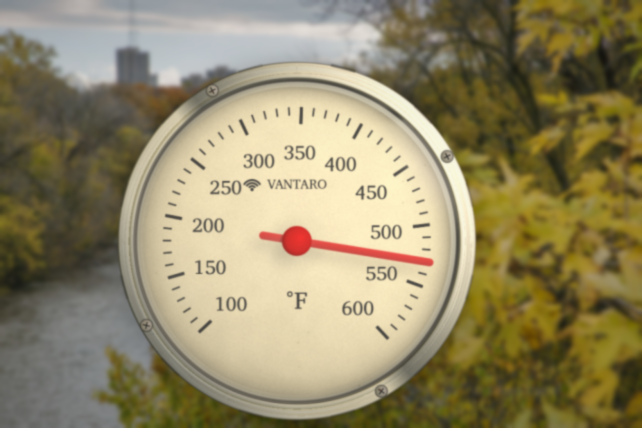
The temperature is 530 °F
